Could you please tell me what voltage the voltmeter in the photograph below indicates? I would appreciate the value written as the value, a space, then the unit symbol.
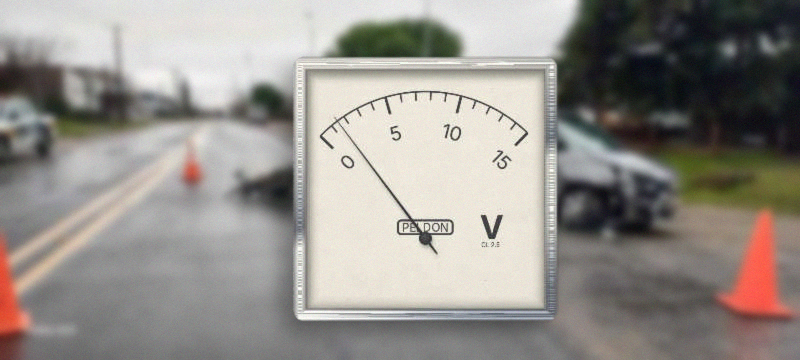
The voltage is 1.5 V
